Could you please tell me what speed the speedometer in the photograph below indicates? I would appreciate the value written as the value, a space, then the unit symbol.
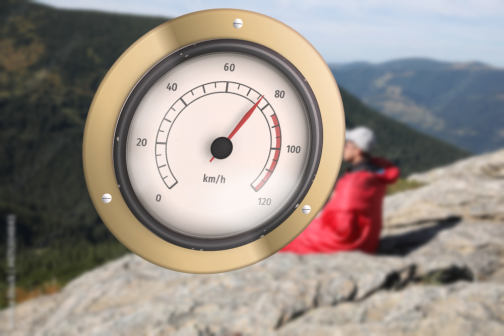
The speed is 75 km/h
